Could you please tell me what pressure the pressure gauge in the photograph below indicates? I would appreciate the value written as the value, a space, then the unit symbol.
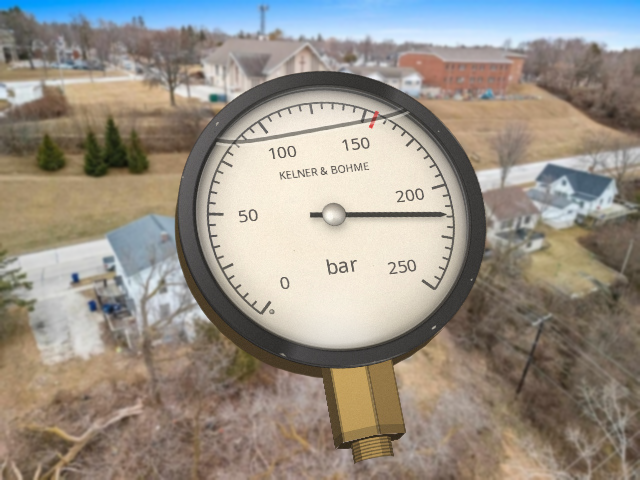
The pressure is 215 bar
